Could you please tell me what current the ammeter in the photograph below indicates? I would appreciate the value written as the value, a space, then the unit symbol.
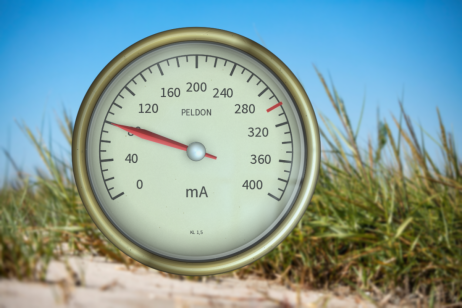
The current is 80 mA
